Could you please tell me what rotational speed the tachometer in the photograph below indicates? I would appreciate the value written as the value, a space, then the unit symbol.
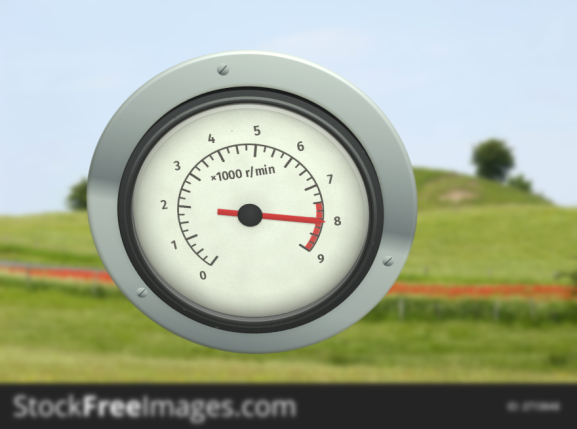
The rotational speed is 8000 rpm
